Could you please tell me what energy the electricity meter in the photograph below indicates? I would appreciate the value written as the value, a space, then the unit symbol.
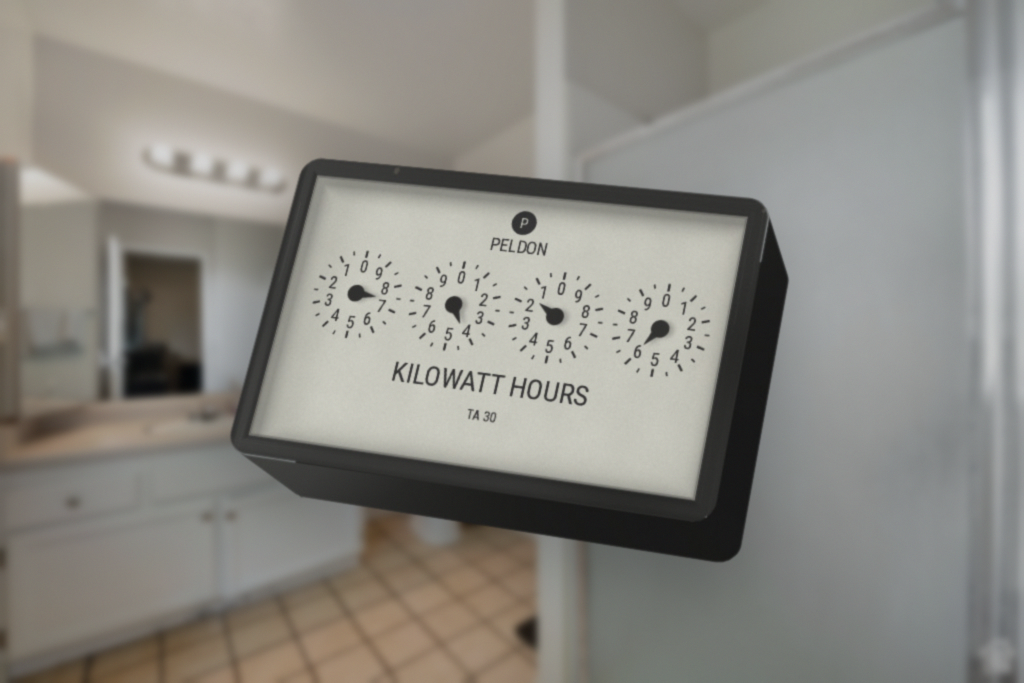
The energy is 7416 kWh
